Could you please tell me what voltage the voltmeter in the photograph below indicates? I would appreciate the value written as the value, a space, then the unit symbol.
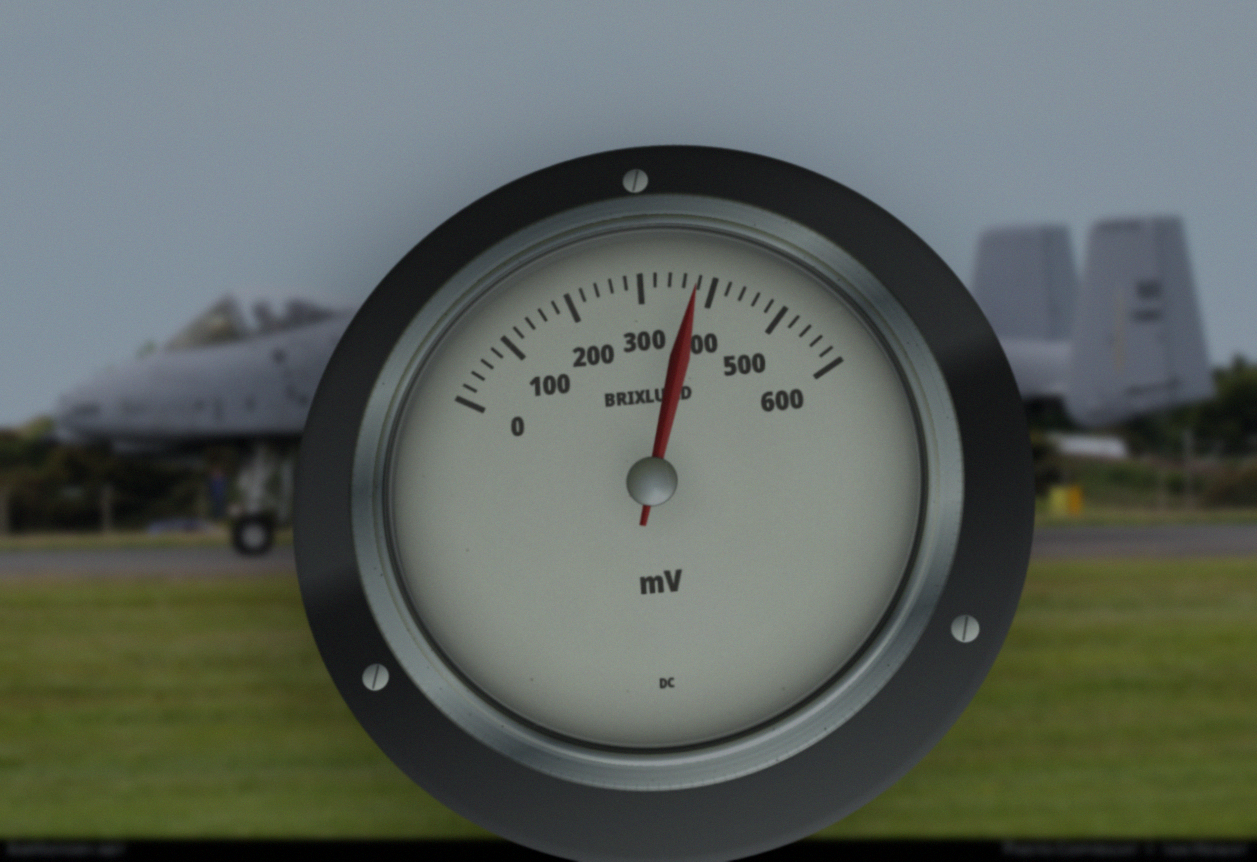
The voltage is 380 mV
